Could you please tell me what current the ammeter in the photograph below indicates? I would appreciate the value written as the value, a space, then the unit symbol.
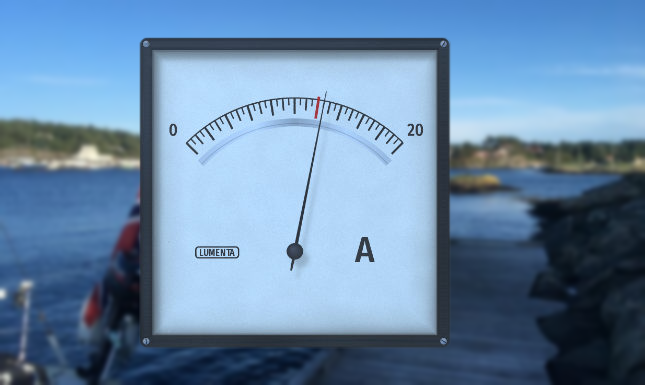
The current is 12.5 A
